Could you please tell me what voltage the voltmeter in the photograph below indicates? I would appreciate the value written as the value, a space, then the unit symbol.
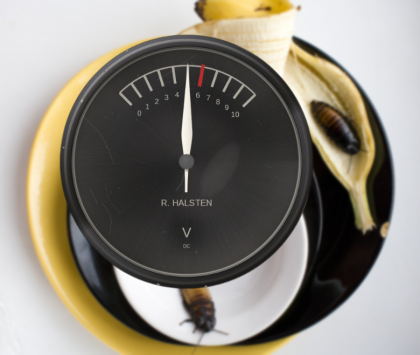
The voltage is 5 V
